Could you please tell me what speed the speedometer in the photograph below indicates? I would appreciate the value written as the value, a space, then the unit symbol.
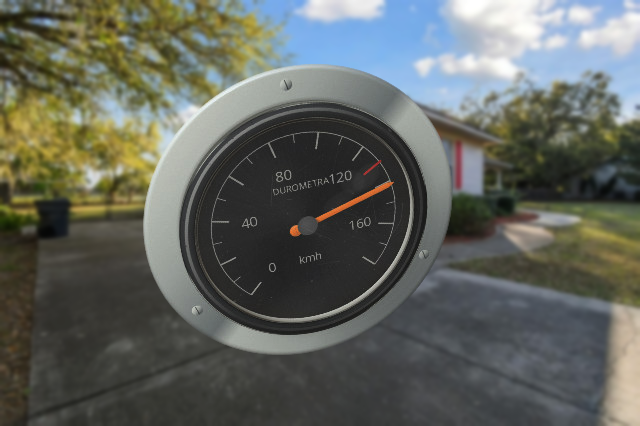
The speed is 140 km/h
